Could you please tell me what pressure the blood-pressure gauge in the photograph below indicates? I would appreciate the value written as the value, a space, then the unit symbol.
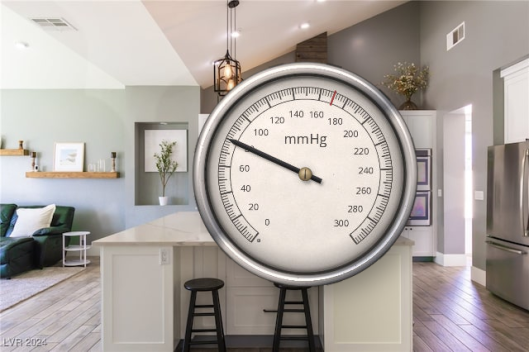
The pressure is 80 mmHg
